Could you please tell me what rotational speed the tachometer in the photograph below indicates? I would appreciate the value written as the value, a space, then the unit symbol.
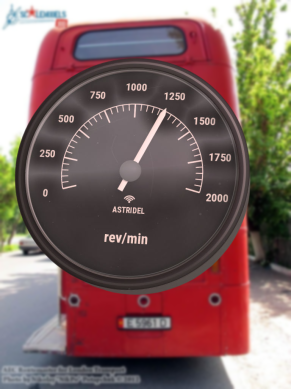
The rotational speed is 1250 rpm
